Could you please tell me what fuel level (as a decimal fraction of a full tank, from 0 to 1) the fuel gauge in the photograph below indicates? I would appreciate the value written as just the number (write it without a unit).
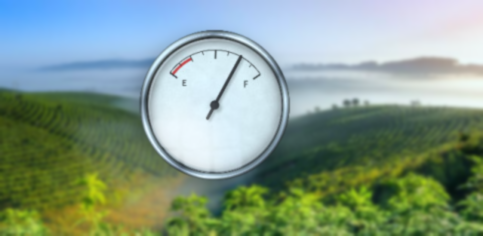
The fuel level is 0.75
